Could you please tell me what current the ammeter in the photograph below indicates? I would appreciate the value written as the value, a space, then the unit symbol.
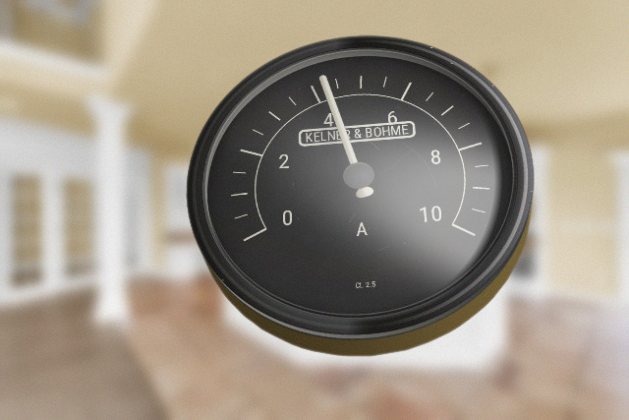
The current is 4.25 A
